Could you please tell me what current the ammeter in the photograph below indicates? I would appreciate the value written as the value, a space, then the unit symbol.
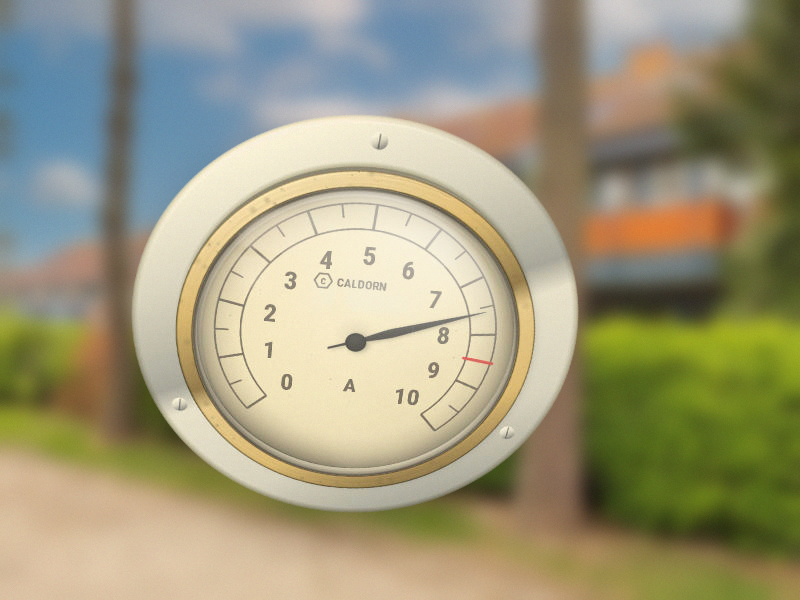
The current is 7.5 A
